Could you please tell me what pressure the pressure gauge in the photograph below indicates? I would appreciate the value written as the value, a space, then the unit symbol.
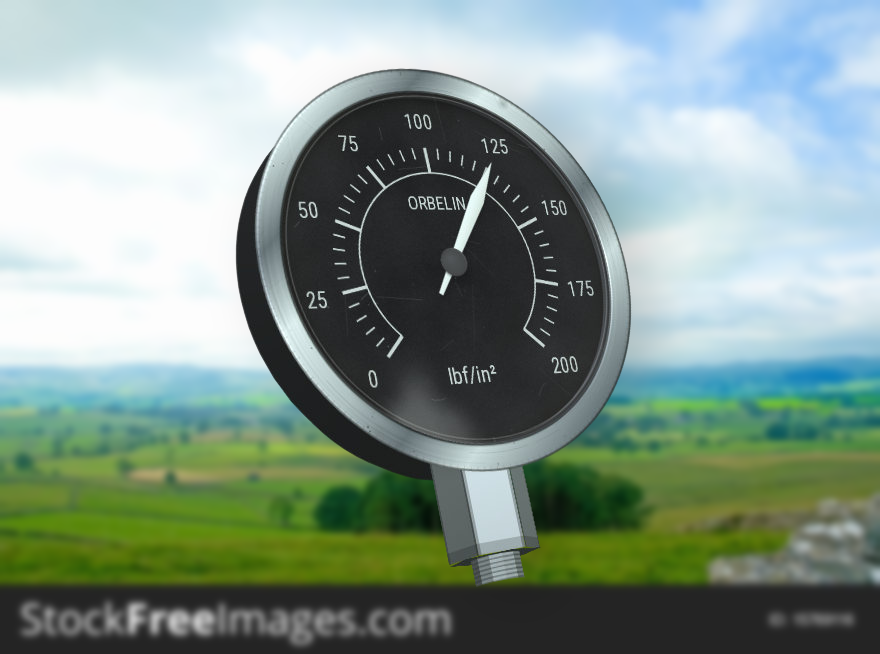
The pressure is 125 psi
